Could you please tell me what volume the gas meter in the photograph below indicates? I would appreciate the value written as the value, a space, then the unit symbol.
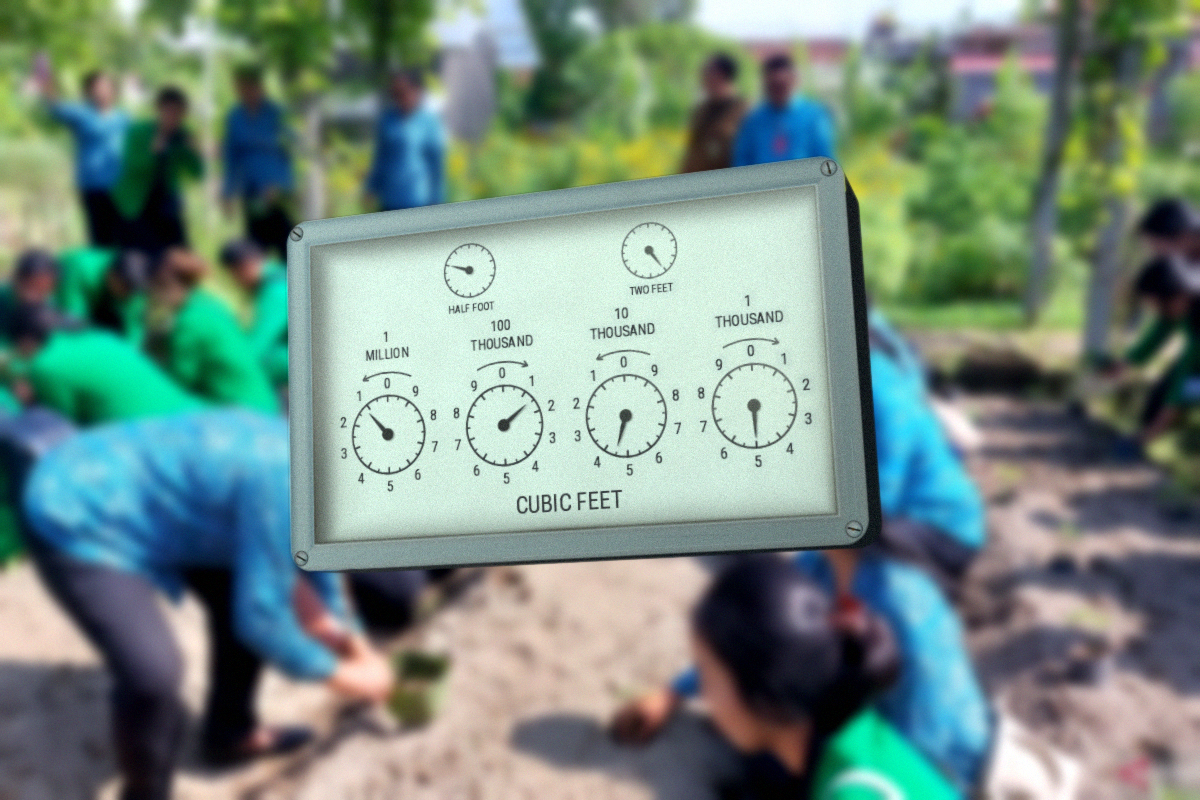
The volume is 114500 ft³
